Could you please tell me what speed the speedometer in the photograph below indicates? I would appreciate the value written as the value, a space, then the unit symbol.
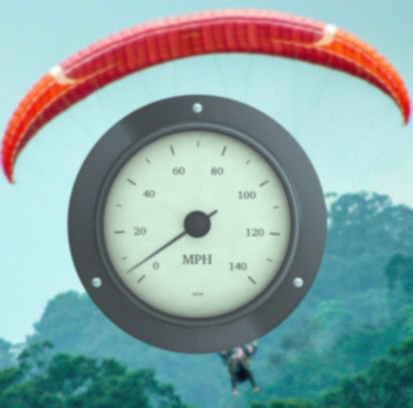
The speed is 5 mph
